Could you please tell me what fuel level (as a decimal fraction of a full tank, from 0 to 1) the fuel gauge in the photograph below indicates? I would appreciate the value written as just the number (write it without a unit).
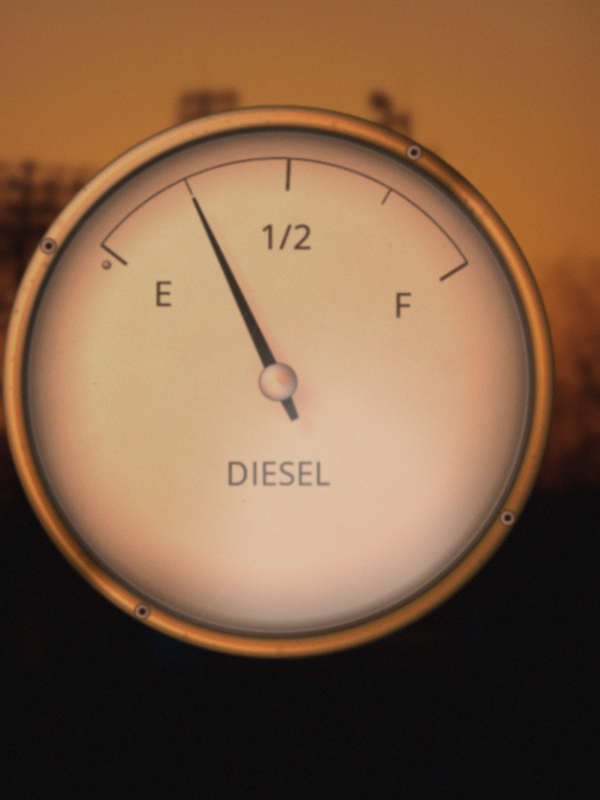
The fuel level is 0.25
